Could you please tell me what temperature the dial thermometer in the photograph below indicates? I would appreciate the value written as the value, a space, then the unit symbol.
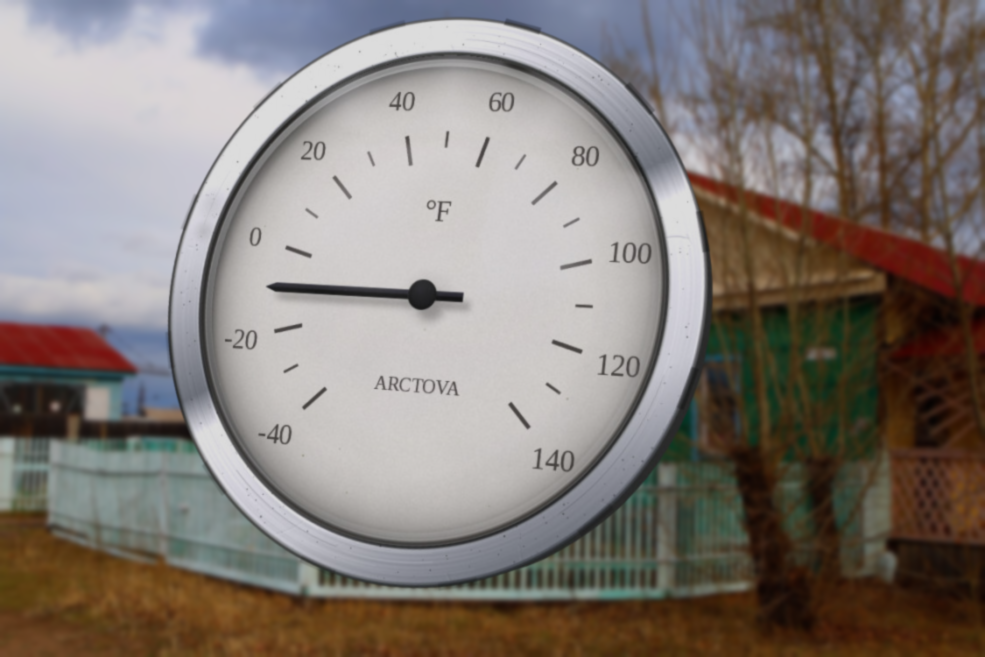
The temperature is -10 °F
